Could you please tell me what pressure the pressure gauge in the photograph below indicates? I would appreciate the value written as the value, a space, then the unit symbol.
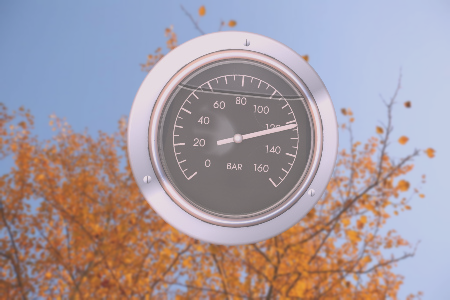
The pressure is 122.5 bar
